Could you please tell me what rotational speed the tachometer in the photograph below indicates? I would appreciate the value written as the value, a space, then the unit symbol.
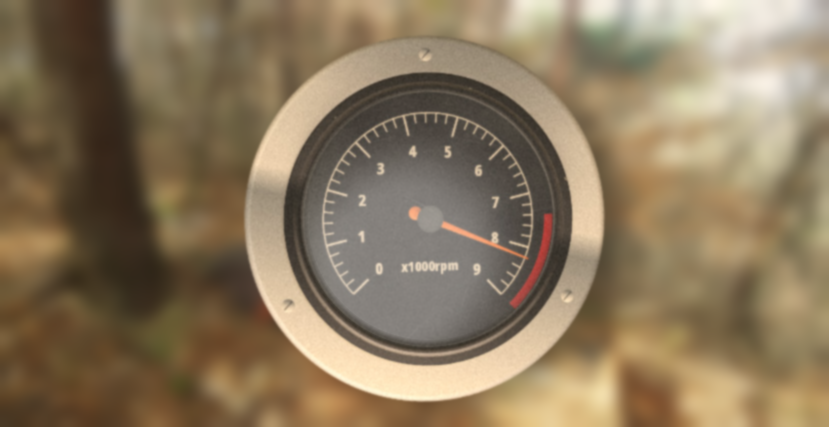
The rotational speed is 8200 rpm
